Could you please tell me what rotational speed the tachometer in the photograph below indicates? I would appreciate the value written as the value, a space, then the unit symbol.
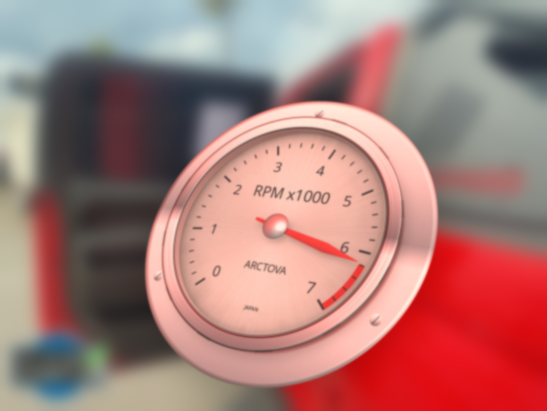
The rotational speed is 6200 rpm
